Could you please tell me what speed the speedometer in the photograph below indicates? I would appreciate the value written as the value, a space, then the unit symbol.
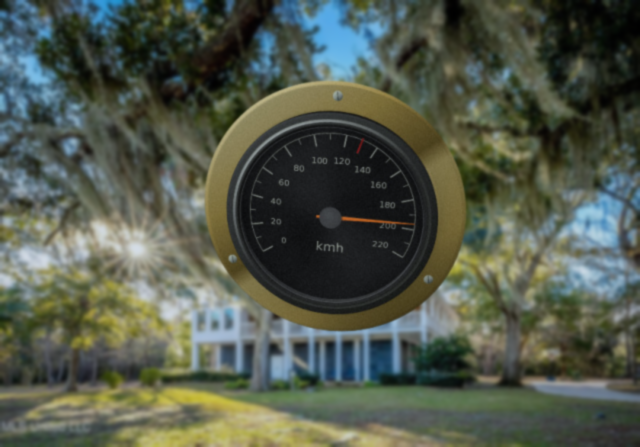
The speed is 195 km/h
